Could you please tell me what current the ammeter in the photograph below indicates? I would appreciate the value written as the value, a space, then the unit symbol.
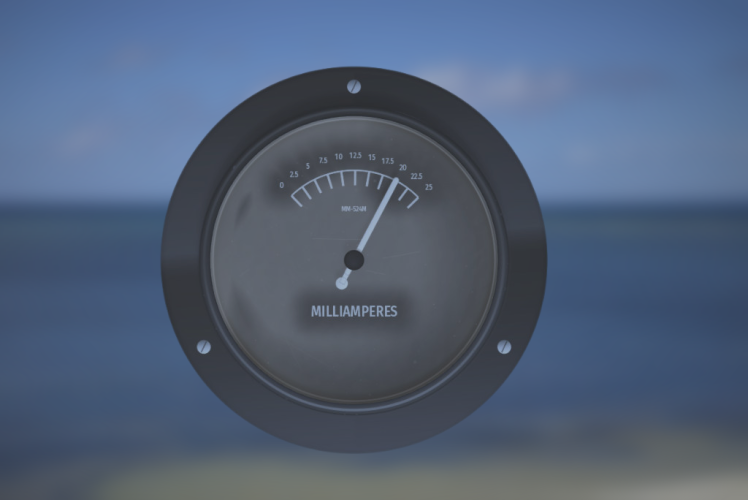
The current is 20 mA
